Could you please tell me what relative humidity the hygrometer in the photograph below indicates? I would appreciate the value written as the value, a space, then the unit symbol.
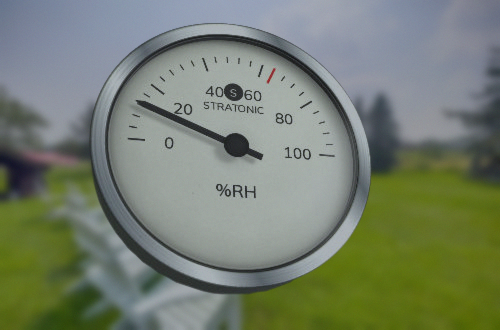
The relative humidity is 12 %
